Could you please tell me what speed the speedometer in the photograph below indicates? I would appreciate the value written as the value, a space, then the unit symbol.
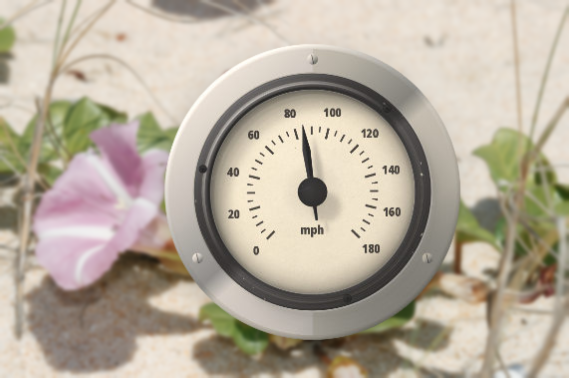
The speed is 85 mph
